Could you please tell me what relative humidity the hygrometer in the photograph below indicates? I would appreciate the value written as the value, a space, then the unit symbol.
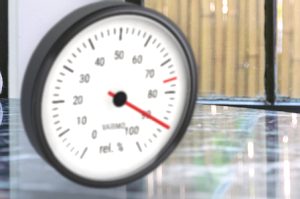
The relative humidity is 90 %
